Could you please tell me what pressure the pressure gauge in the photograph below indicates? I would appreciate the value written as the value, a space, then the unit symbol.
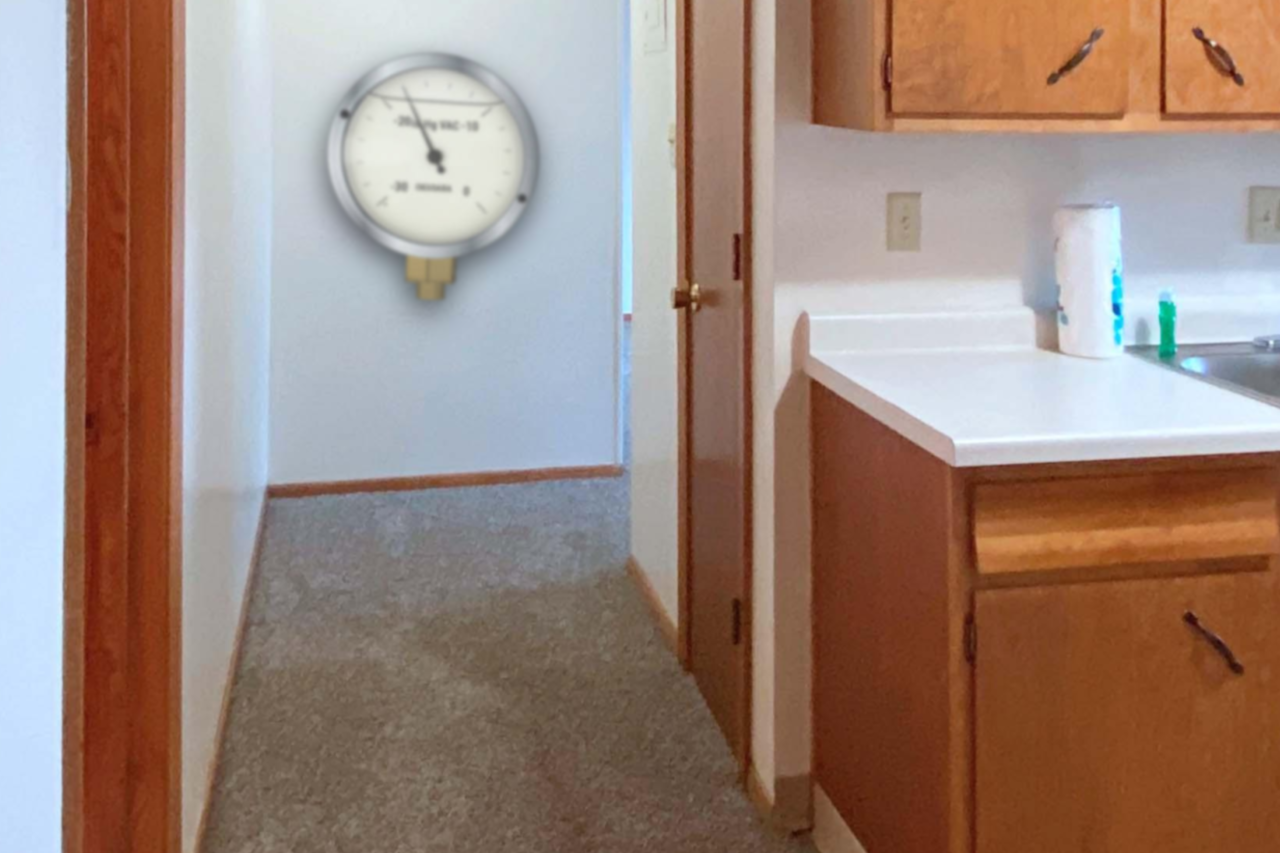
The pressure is -18 inHg
